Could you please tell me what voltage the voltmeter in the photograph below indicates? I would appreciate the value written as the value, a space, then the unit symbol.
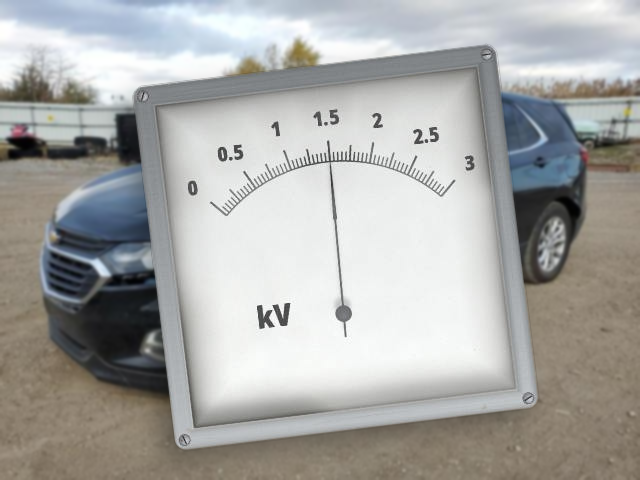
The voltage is 1.5 kV
